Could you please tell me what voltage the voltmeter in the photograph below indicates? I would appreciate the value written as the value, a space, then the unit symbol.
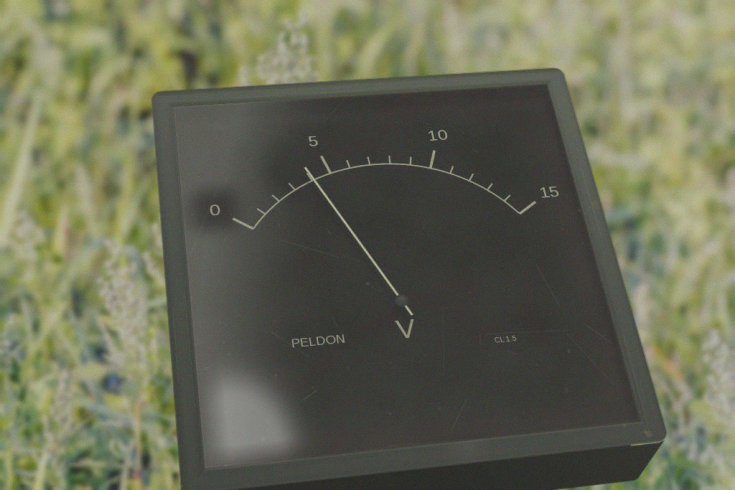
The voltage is 4 V
